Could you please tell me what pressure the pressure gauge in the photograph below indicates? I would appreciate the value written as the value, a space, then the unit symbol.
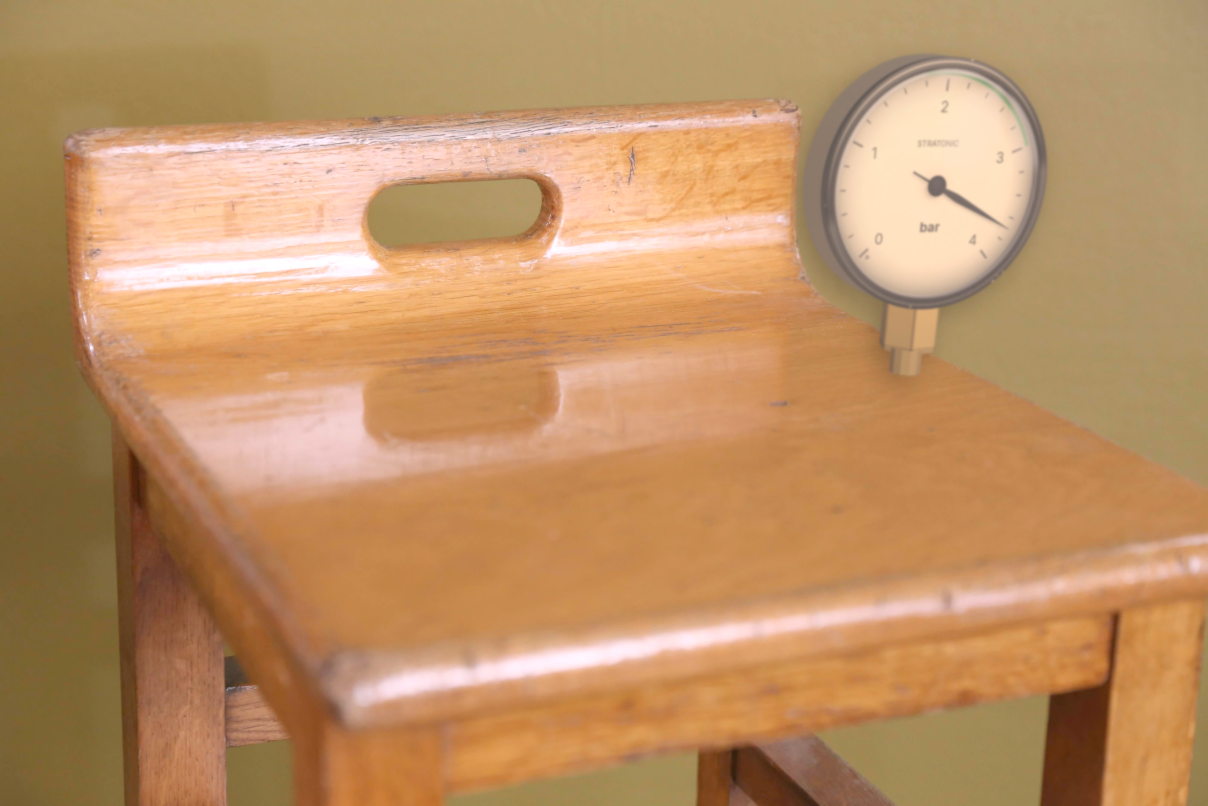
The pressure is 3.7 bar
